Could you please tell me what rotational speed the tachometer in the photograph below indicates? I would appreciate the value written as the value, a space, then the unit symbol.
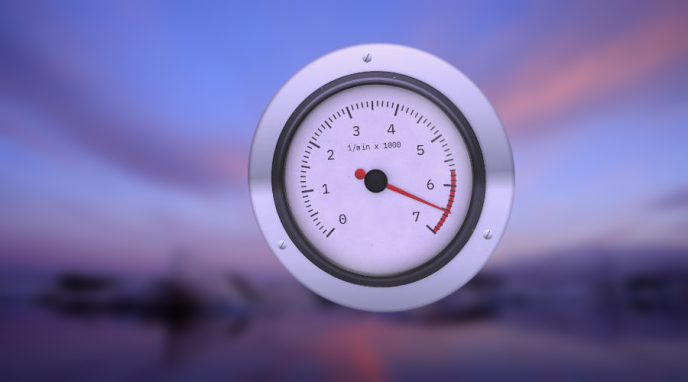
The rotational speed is 6500 rpm
